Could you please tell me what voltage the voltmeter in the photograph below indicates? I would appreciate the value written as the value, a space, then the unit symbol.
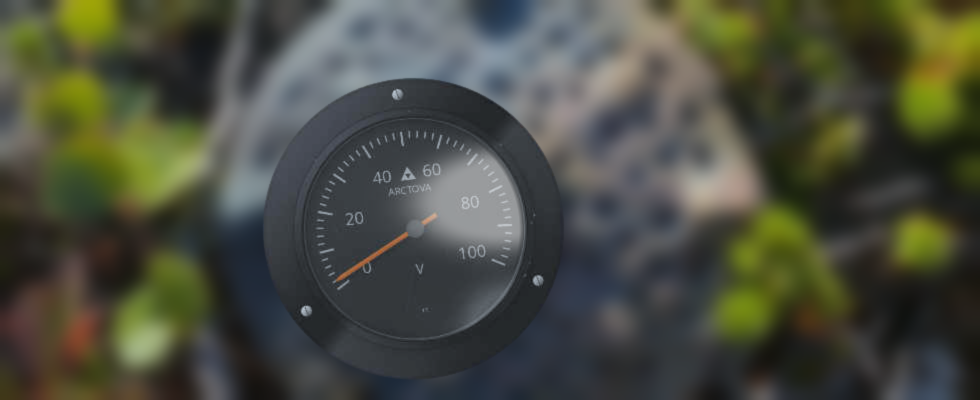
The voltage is 2 V
